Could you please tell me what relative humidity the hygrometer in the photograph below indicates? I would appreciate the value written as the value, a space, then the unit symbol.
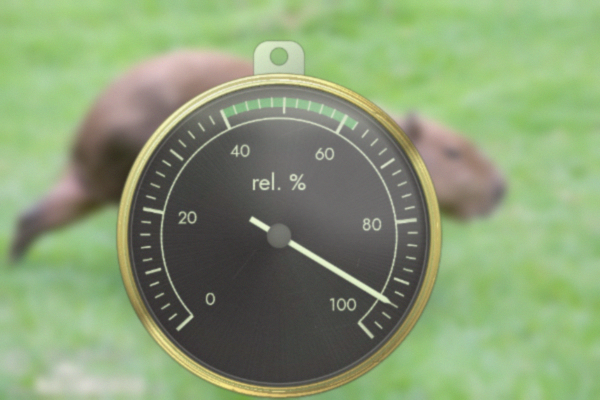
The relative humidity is 94 %
